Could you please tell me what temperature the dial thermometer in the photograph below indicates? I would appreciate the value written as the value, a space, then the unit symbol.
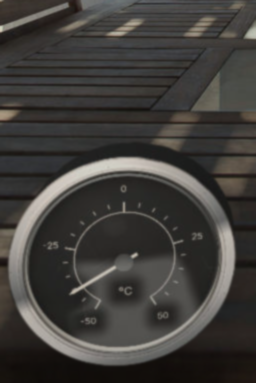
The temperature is -40 °C
